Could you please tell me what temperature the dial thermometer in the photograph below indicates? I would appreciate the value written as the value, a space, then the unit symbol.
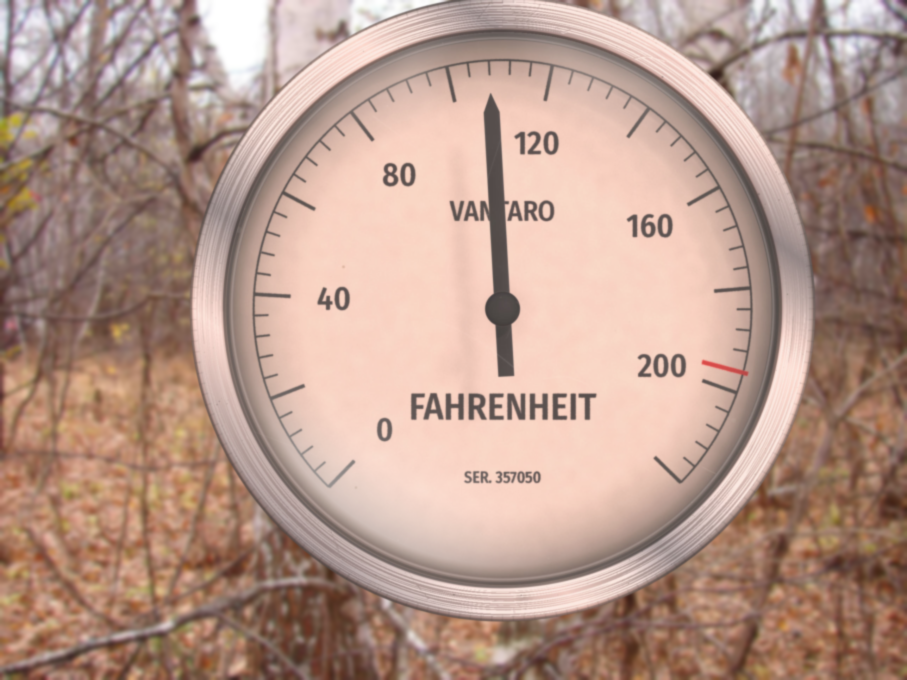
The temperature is 108 °F
